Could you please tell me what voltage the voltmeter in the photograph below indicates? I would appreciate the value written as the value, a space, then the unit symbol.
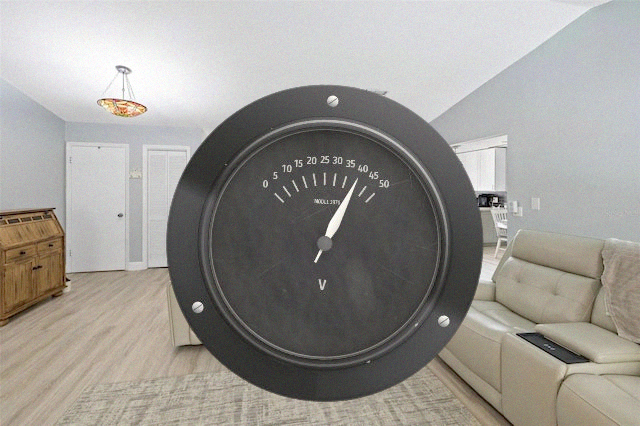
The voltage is 40 V
